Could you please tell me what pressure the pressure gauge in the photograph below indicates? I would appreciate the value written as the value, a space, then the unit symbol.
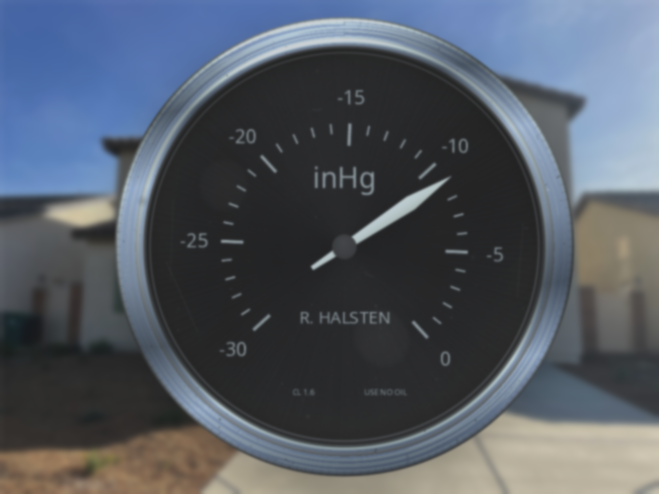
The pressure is -9 inHg
